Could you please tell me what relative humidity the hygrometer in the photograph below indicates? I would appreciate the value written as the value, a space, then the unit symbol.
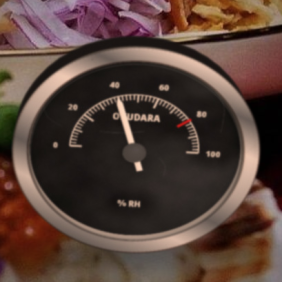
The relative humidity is 40 %
